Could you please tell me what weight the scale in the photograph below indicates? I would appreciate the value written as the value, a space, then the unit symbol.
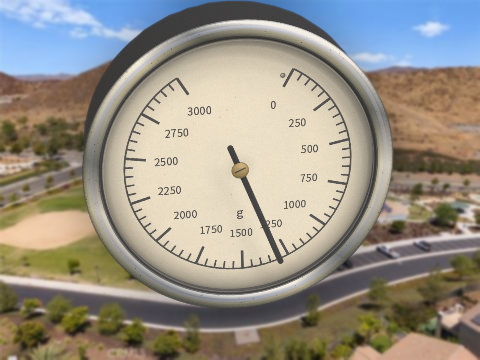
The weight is 1300 g
